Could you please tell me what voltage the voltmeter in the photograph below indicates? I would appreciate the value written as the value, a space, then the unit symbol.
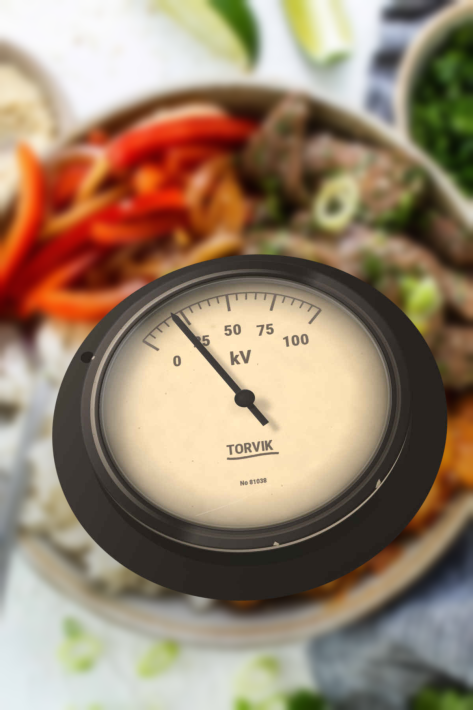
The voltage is 20 kV
